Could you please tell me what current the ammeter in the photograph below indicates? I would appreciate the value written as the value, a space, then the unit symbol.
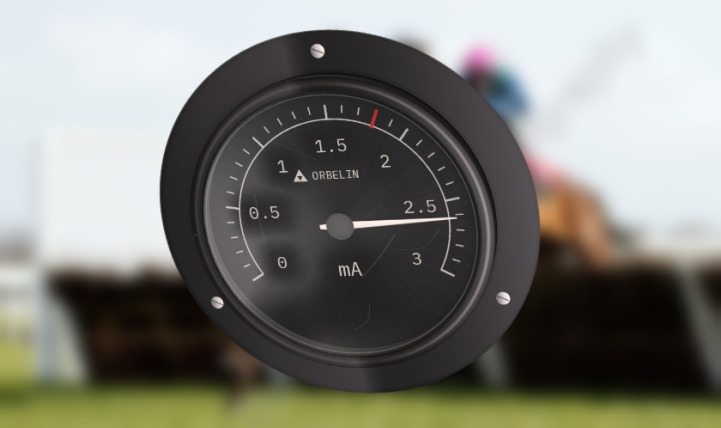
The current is 2.6 mA
